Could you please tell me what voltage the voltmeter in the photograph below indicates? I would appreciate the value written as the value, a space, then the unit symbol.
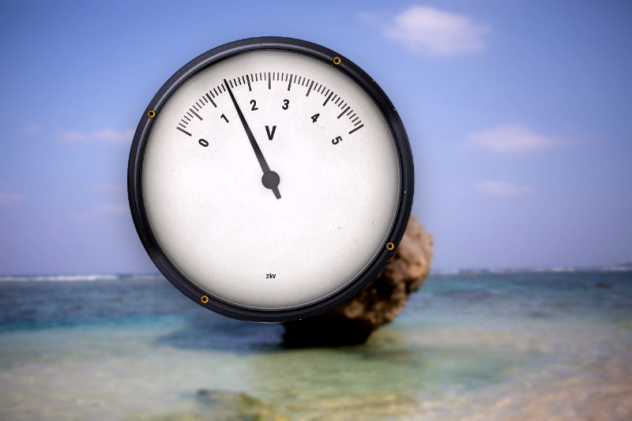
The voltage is 1.5 V
